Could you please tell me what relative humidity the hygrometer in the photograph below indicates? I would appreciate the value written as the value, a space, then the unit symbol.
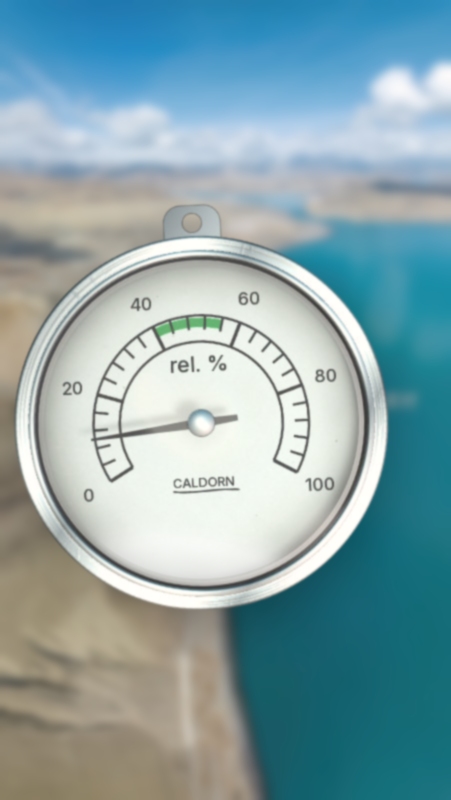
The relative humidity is 10 %
